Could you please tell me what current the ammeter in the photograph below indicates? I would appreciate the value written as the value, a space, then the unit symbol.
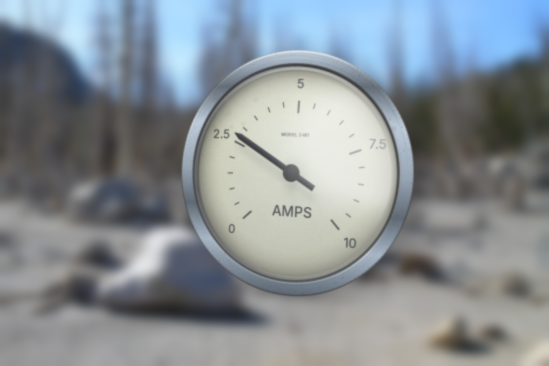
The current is 2.75 A
